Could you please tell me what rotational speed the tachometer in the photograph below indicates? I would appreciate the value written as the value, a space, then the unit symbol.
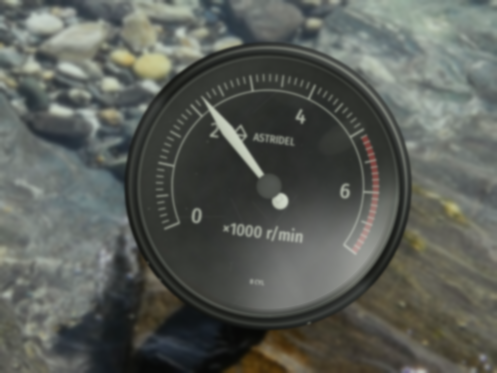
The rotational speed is 2200 rpm
